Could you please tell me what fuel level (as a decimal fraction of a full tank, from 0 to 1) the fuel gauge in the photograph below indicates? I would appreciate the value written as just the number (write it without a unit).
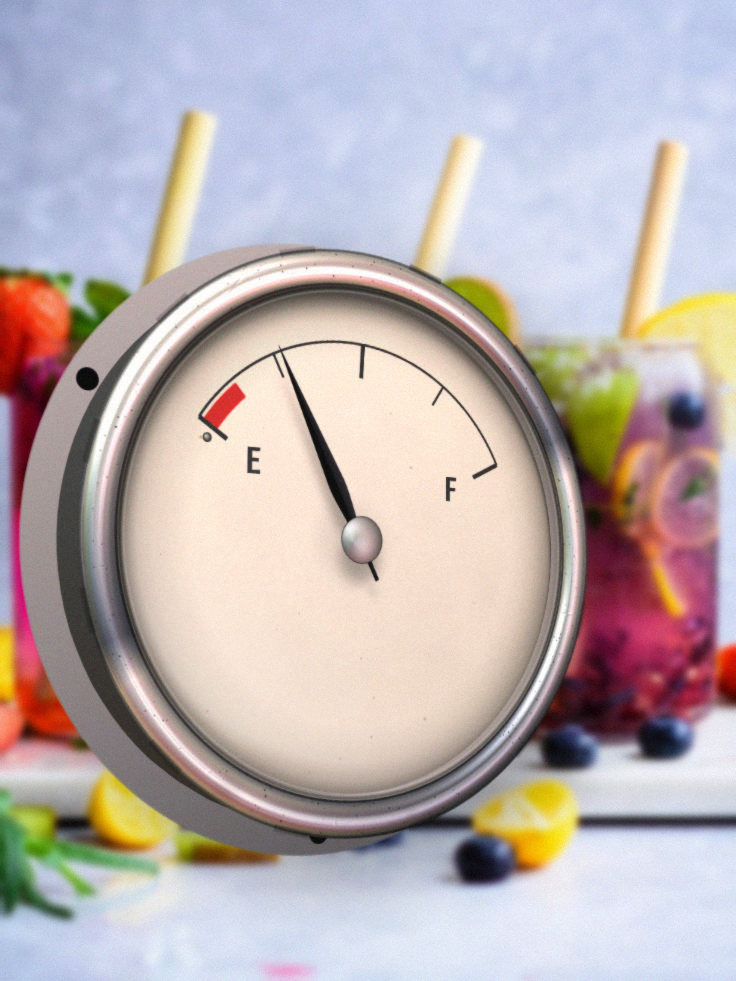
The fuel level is 0.25
